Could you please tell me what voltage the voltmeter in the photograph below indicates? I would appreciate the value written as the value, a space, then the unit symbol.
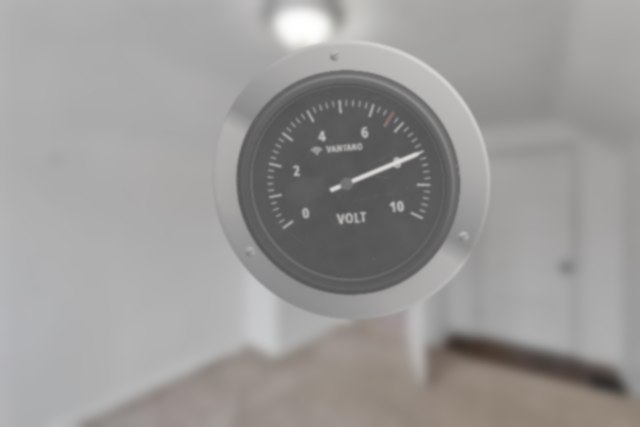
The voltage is 8 V
